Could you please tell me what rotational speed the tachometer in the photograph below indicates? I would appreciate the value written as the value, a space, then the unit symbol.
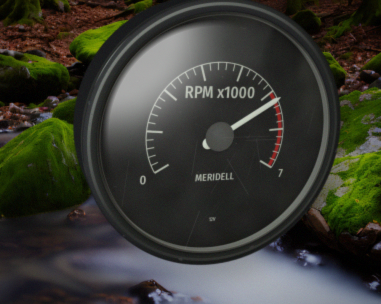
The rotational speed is 5200 rpm
